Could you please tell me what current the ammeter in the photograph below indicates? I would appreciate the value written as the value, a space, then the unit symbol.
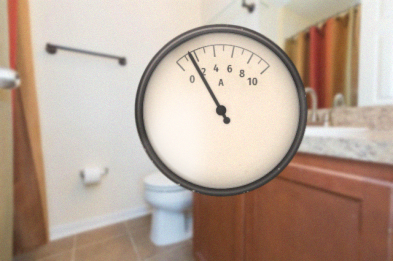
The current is 1.5 A
